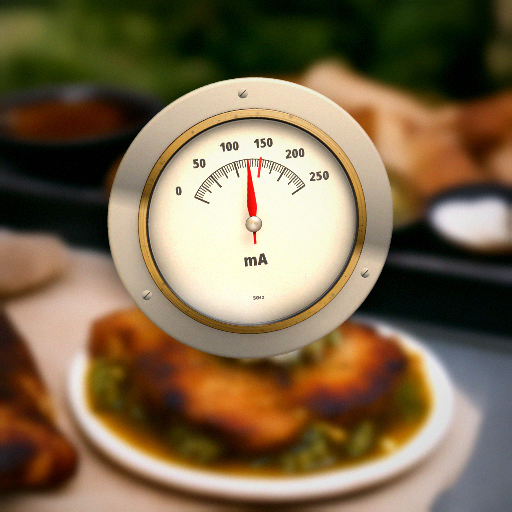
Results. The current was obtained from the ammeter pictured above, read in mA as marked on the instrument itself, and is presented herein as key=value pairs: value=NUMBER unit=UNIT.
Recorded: value=125 unit=mA
